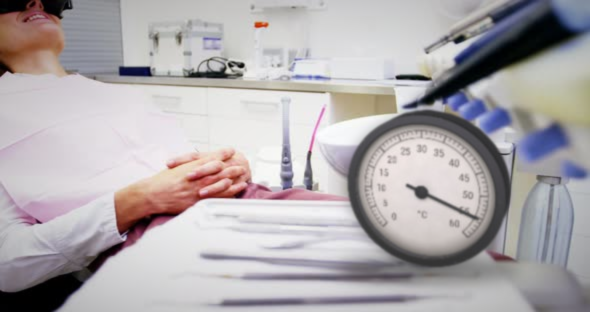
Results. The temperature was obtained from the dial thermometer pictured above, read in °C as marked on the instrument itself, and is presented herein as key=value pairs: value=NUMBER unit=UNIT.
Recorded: value=55 unit=°C
